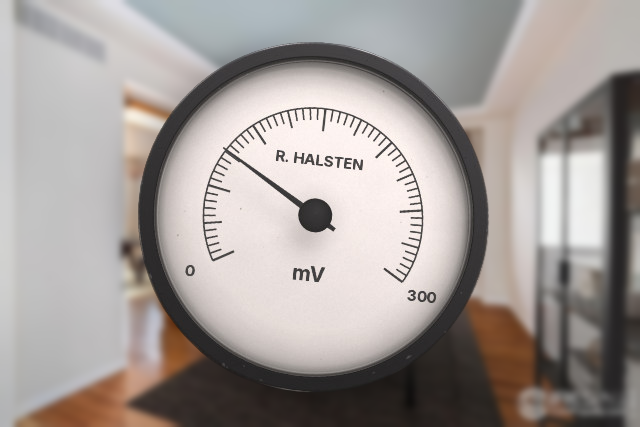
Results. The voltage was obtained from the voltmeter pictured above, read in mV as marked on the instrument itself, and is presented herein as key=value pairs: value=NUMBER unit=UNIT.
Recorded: value=75 unit=mV
